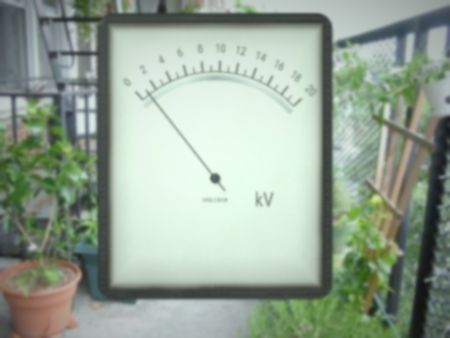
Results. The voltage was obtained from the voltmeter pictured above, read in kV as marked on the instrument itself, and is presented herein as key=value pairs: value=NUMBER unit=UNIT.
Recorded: value=1 unit=kV
